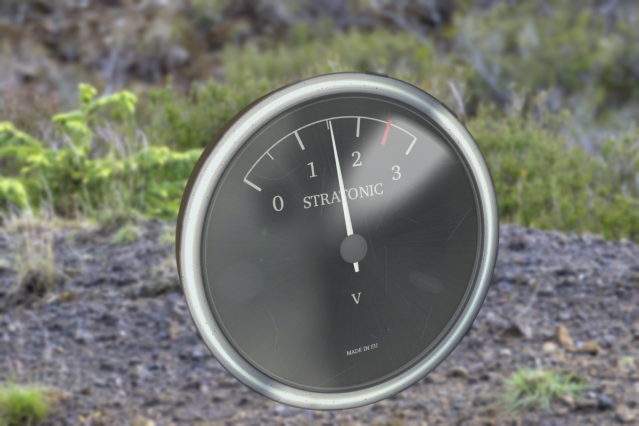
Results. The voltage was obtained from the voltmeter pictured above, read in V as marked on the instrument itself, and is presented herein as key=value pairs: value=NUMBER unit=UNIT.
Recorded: value=1.5 unit=V
